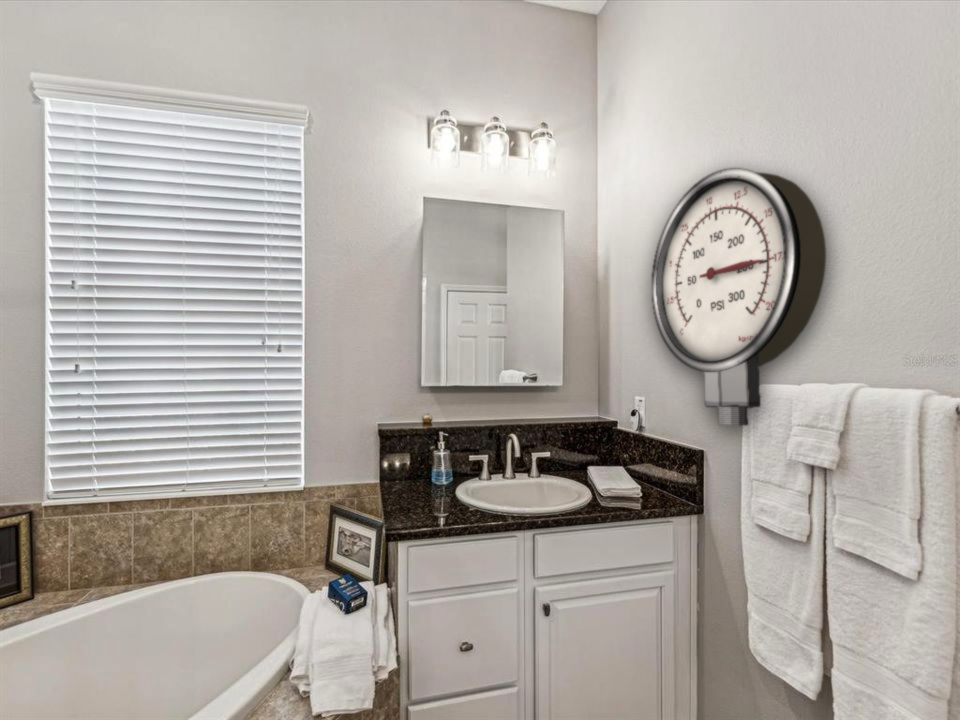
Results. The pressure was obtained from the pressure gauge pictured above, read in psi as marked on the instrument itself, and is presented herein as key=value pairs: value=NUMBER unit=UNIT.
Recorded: value=250 unit=psi
